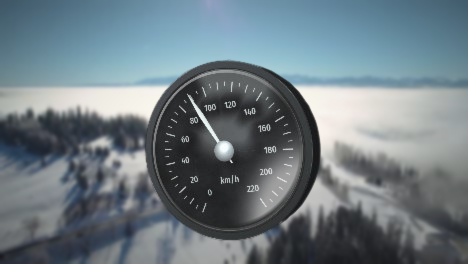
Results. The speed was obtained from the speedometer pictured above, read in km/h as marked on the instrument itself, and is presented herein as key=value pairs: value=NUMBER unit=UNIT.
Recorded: value=90 unit=km/h
